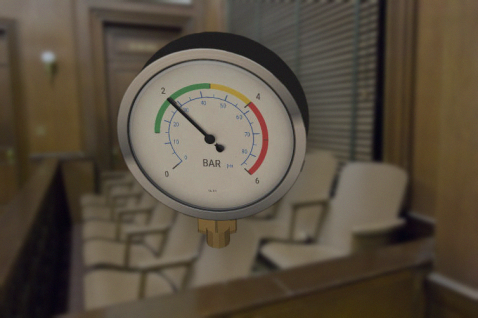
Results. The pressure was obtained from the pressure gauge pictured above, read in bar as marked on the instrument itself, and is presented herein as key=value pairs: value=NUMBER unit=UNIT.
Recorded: value=2 unit=bar
